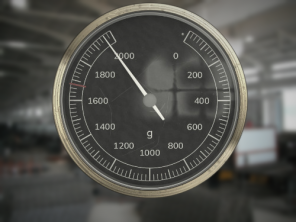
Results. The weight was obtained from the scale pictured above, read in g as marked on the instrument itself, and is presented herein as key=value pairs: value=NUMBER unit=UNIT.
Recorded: value=1960 unit=g
